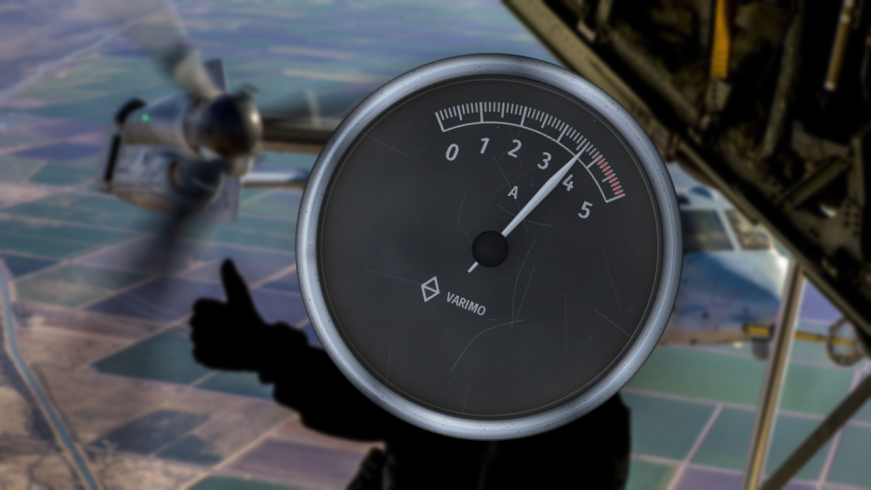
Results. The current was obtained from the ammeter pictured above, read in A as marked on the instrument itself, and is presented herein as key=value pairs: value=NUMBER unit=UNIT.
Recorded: value=3.6 unit=A
